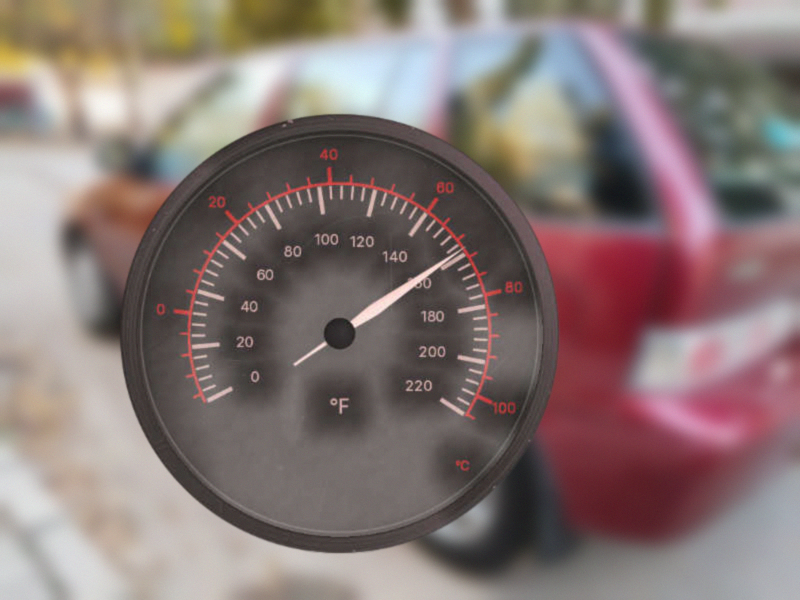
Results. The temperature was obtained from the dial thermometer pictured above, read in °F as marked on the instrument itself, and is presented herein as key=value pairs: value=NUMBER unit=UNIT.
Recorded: value=158 unit=°F
